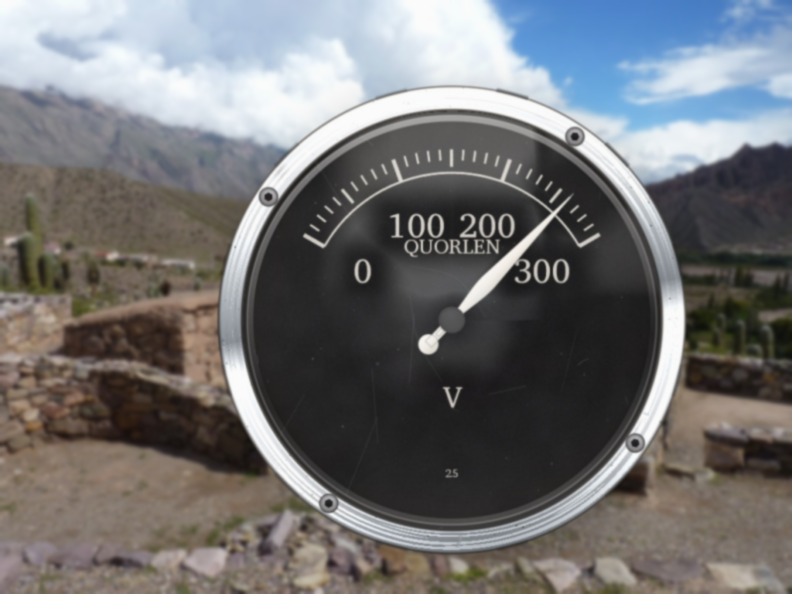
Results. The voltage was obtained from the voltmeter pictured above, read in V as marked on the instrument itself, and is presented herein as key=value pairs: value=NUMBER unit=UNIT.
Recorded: value=260 unit=V
